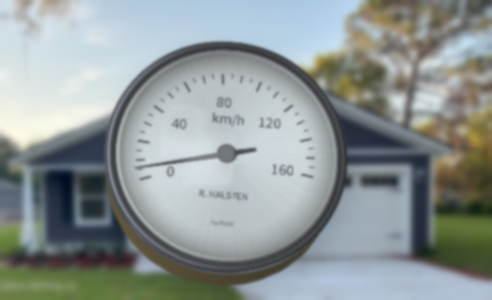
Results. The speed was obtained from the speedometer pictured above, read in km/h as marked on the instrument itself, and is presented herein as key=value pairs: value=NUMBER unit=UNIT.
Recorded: value=5 unit=km/h
